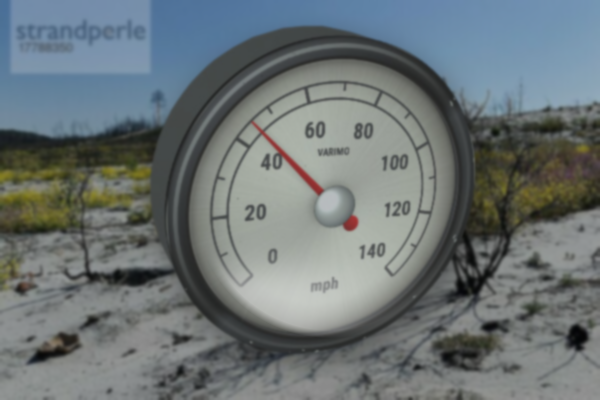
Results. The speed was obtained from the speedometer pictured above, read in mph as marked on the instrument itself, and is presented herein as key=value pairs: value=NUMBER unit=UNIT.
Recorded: value=45 unit=mph
